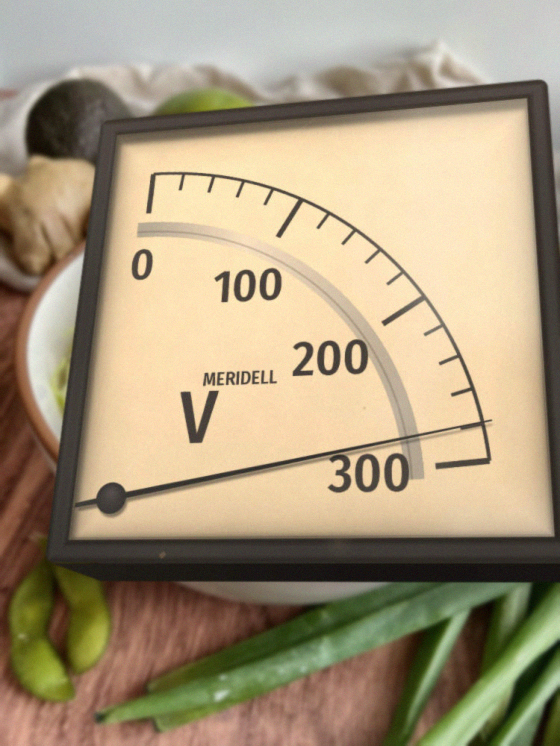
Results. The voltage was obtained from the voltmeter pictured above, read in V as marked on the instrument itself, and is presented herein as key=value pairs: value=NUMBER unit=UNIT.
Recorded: value=280 unit=V
